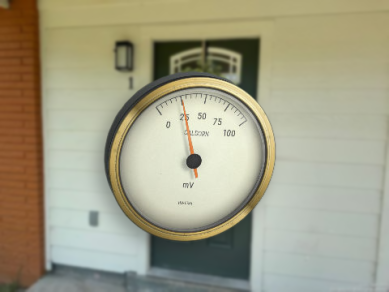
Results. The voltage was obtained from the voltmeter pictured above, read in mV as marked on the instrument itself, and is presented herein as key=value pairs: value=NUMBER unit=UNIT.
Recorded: value=25 unit=mV
